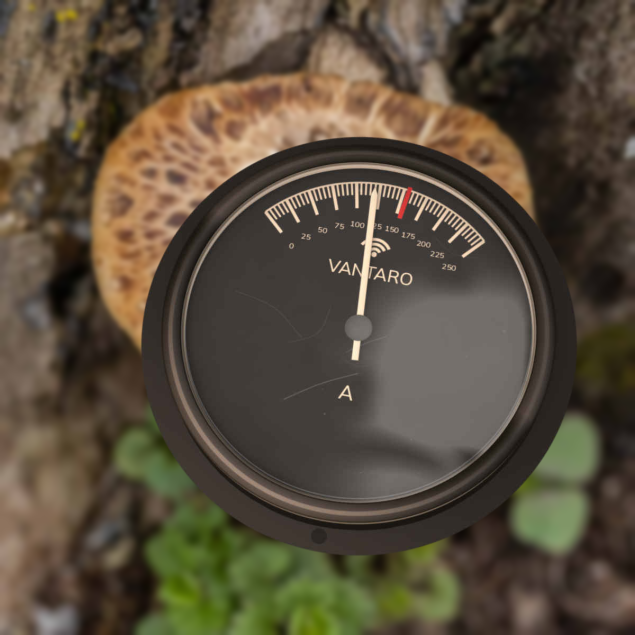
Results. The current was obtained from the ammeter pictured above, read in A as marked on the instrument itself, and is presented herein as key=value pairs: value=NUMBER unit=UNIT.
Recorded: value=120 unit=A
